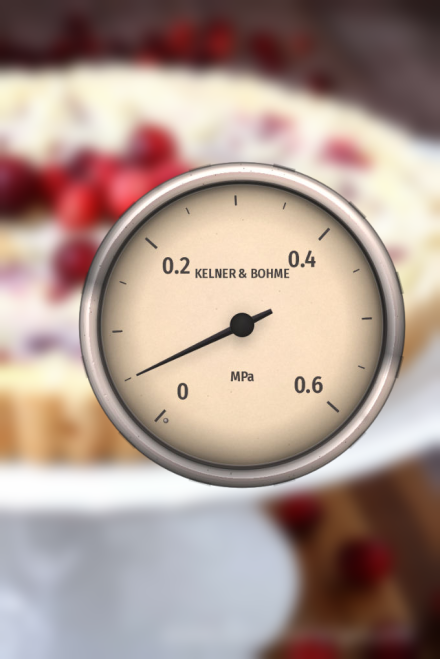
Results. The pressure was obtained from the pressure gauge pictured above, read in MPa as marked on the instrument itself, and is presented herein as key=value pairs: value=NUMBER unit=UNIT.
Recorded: value=0.05 unit=MPa
